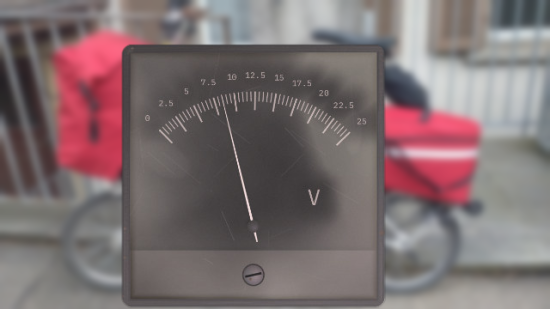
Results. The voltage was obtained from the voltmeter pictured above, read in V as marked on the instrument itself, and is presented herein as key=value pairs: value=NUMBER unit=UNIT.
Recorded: value=8.5 unit=V
